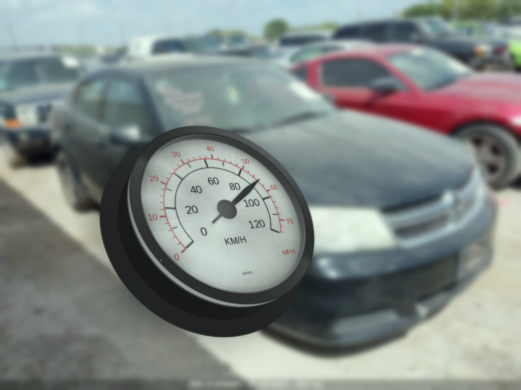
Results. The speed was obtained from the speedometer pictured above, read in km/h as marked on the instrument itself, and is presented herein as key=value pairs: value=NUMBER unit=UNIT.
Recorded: value=90 unit=km/h
